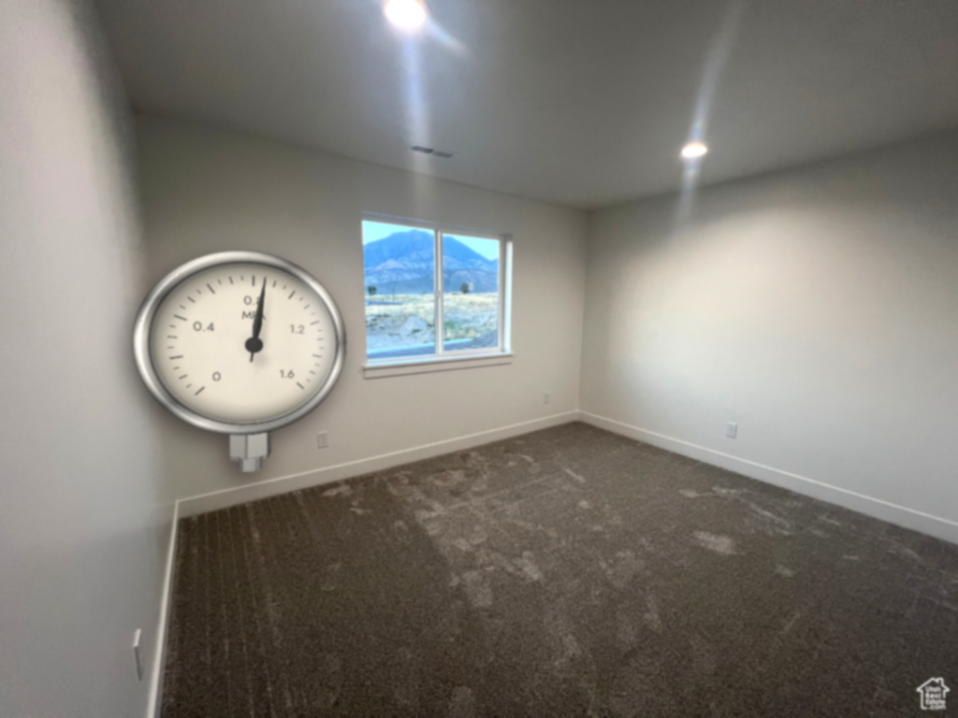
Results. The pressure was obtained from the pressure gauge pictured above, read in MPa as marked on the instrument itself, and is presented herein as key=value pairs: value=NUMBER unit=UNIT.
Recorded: value=0.85 unit=MPa
